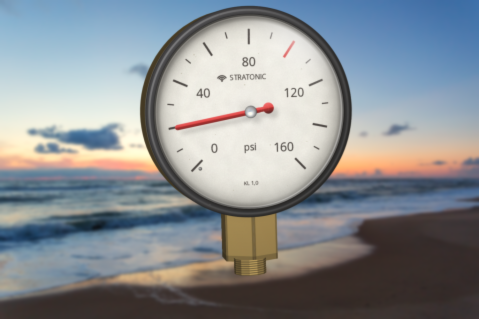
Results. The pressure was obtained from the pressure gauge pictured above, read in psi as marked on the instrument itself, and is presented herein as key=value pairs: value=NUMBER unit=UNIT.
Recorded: value=20 unit=psi
